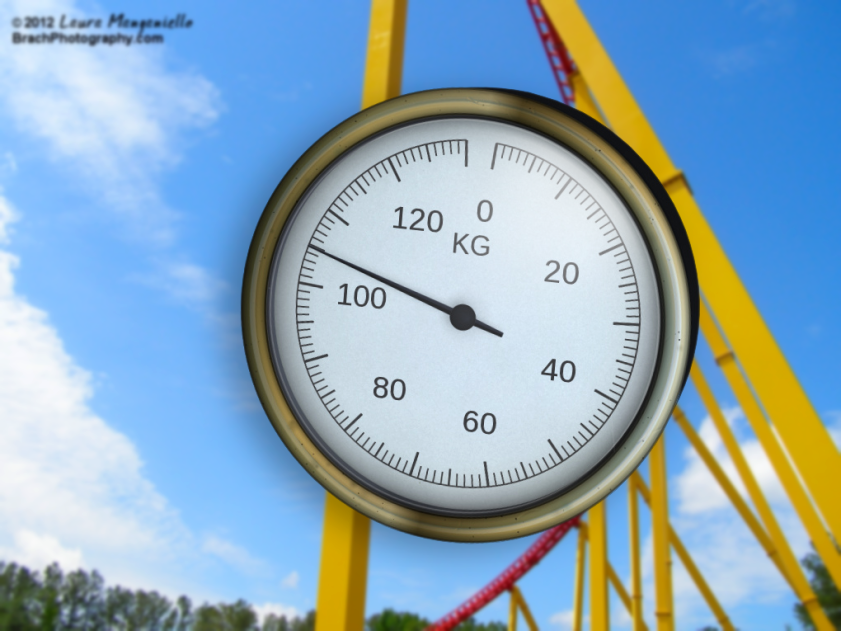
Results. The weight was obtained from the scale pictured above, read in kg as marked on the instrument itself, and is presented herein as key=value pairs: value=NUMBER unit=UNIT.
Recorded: value=105 unit=kg
